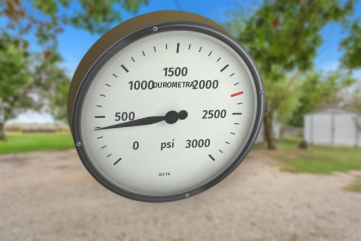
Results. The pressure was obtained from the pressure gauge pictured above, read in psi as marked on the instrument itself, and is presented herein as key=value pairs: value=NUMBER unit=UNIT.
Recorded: value=400 unit=psi
